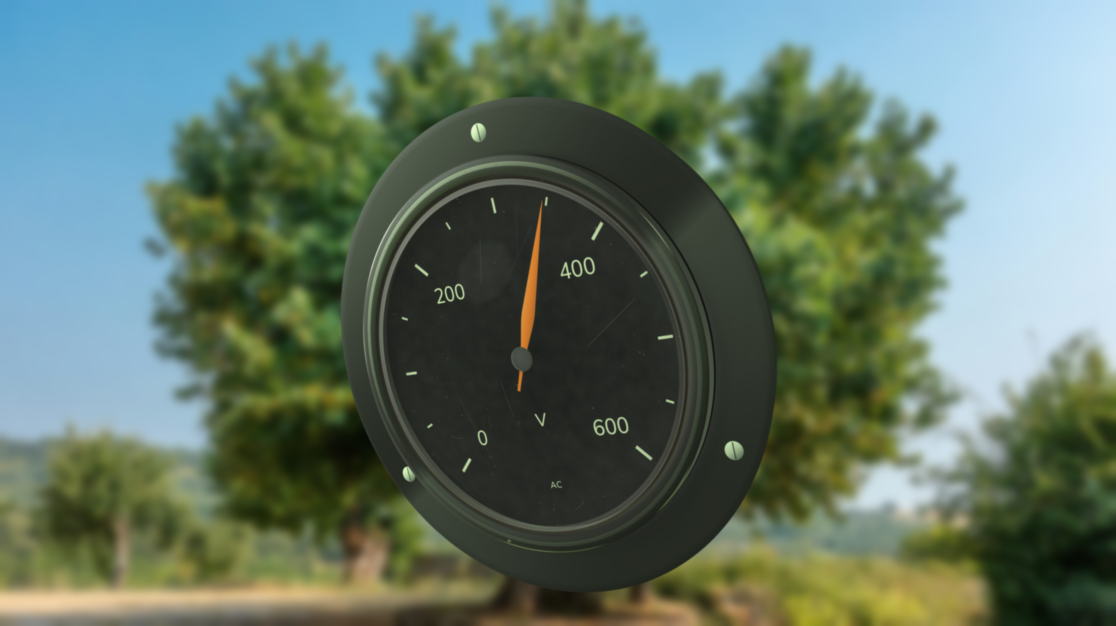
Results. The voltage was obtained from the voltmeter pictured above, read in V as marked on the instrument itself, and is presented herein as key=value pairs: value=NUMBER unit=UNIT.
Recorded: value=350 unit=V
